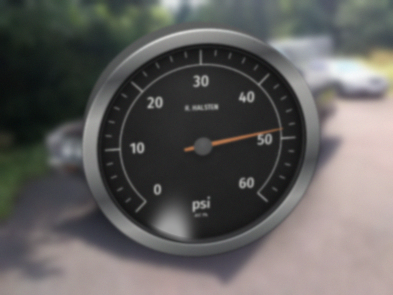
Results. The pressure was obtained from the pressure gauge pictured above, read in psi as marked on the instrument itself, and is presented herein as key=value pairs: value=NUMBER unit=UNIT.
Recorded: value=48 unit=psi
